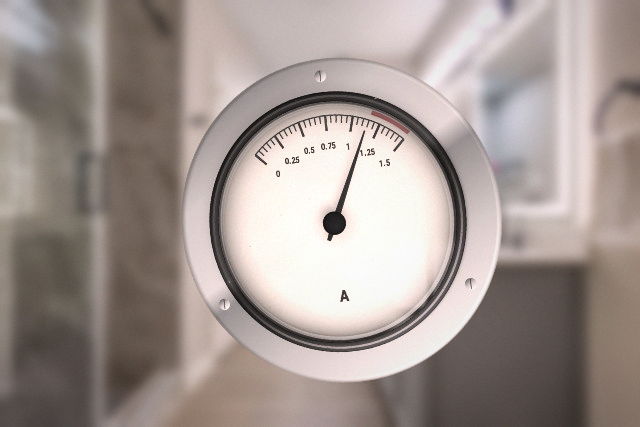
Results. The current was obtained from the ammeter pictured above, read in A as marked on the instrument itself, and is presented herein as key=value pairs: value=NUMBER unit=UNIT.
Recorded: value=1.15 unit=A
